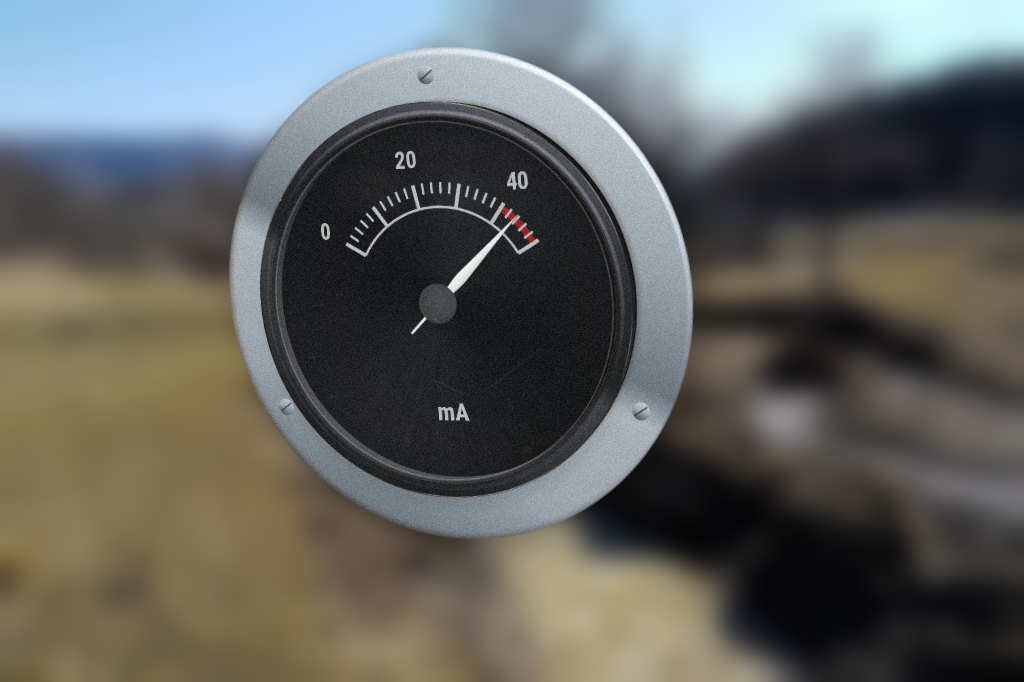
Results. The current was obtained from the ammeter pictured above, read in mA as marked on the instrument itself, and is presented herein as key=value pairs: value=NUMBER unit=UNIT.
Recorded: value=44 unit=mA
